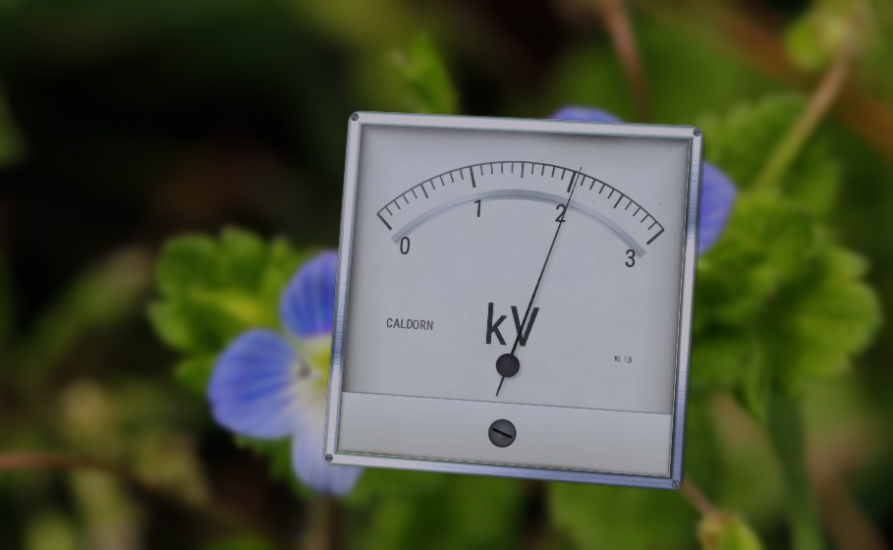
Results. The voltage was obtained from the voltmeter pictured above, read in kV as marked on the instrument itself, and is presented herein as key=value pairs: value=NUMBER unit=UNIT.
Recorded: value=2.05 unit=kV
